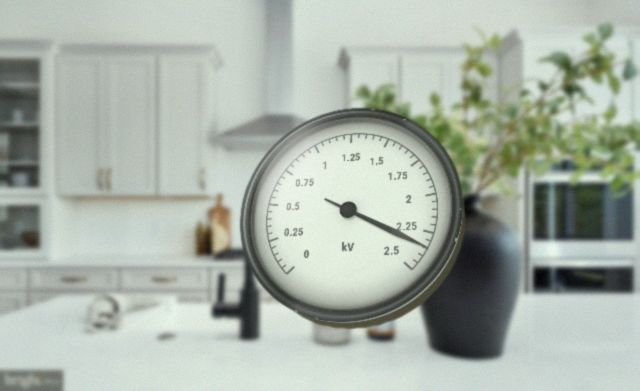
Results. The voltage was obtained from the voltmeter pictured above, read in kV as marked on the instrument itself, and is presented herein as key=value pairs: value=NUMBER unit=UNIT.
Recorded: value=2.35 unit=kV
